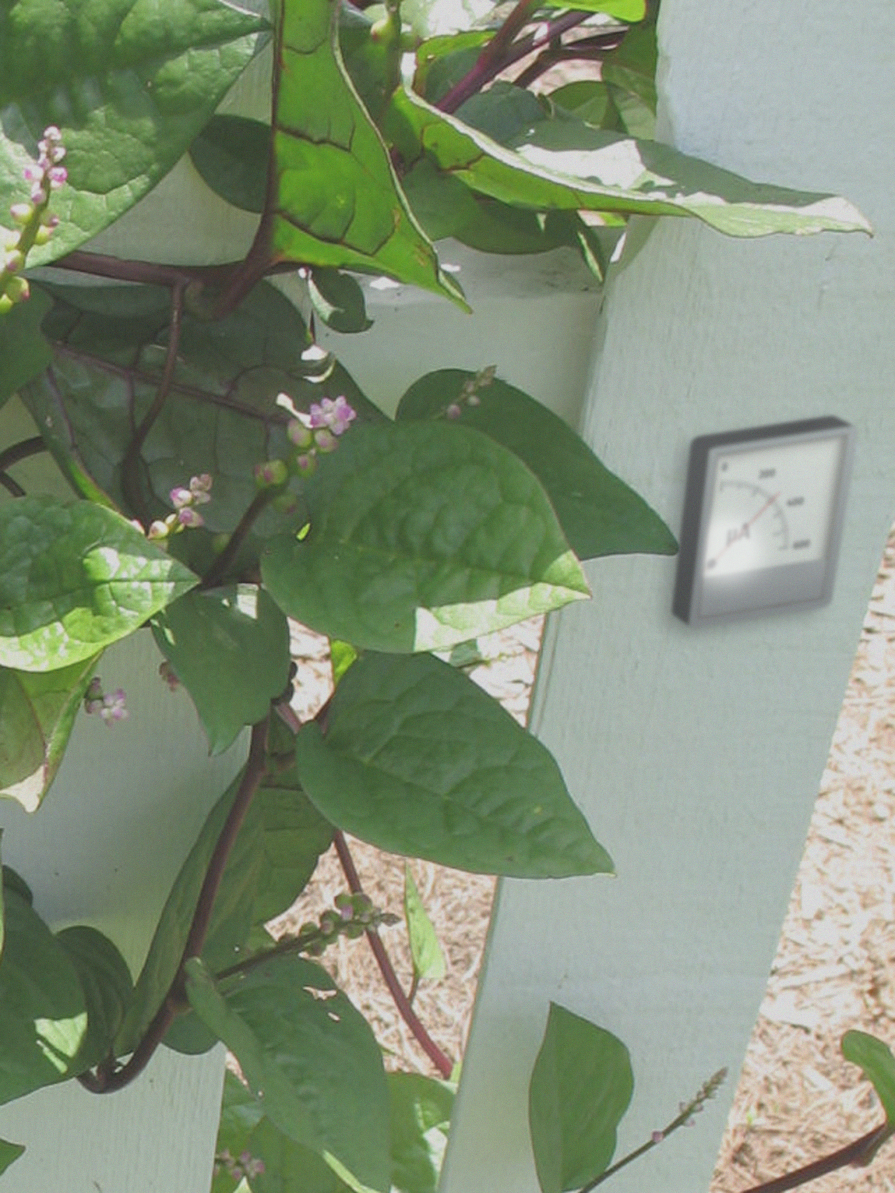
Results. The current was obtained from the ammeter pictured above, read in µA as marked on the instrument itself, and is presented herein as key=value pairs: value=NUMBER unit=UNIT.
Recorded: value=300 unit=µA
